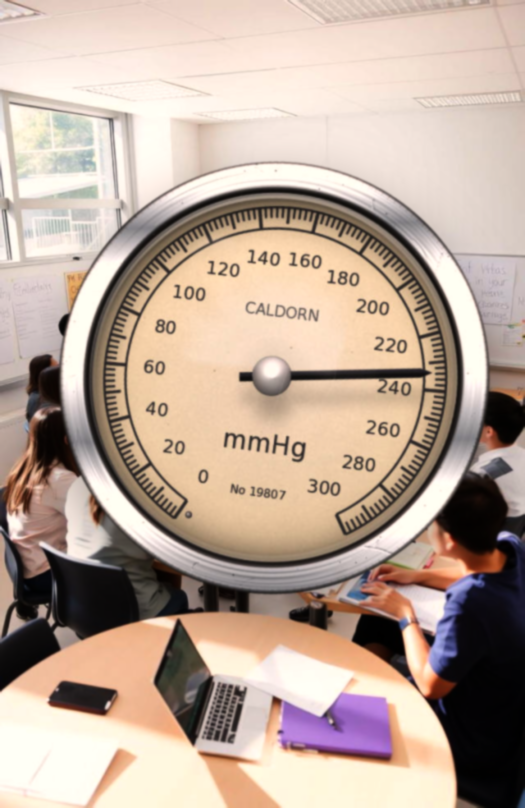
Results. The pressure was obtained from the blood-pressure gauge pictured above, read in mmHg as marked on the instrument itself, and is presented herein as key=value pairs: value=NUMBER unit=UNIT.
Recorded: value=234 unit=mmHg
